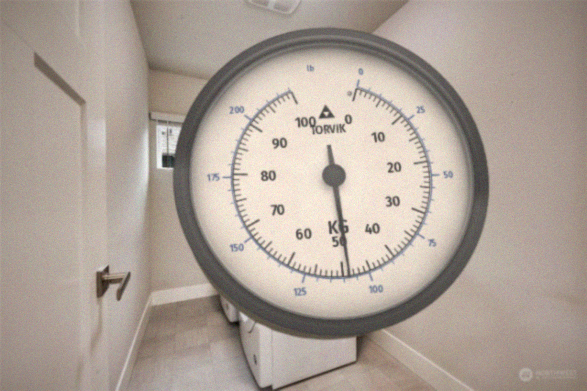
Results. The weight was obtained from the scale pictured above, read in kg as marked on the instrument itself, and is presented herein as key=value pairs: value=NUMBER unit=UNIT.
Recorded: value=49 unit=kg
